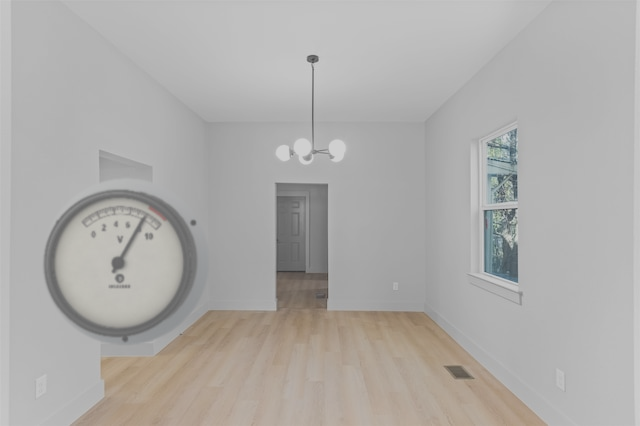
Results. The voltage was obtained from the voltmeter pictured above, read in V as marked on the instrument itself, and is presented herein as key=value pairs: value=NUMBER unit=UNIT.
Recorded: value=8 unit=V
